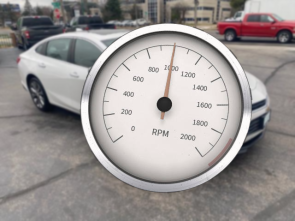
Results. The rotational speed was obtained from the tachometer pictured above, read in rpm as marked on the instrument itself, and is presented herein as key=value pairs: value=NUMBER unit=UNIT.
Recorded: value=1000 unit=rpm
